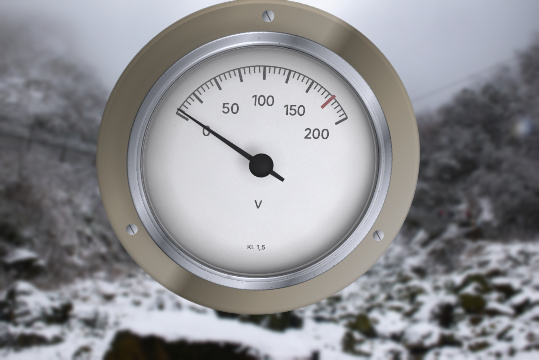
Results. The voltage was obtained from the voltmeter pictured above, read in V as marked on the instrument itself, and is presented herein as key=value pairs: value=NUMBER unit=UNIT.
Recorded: value=5 unit=V
